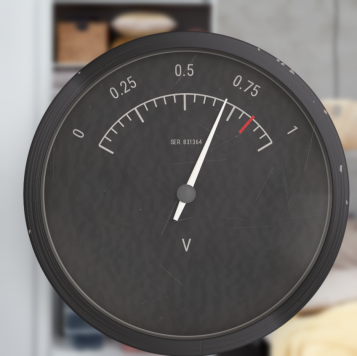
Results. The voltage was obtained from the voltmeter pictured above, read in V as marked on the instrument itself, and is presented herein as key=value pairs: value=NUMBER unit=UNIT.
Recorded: value=0.7 unit=V
